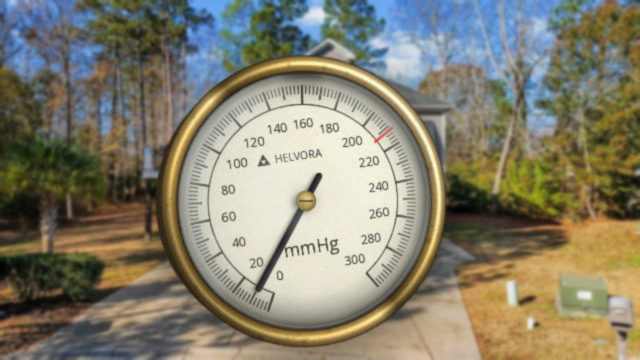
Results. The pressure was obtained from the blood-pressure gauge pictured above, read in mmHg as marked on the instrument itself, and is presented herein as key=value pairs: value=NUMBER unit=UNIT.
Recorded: value=10 unit=mmHg
